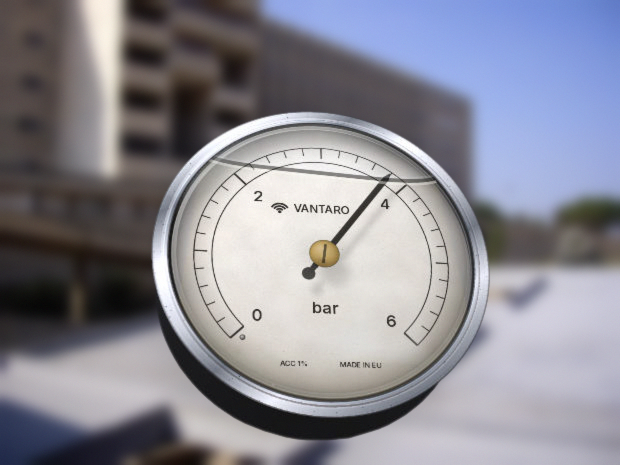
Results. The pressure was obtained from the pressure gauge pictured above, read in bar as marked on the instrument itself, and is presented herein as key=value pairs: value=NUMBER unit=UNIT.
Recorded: value=3.8 unit=bar
